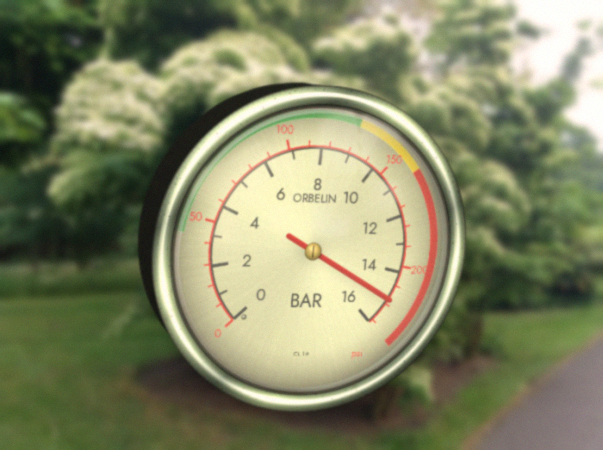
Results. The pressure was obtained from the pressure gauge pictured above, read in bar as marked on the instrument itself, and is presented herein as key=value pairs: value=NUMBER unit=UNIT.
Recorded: value=15 unit=bar
